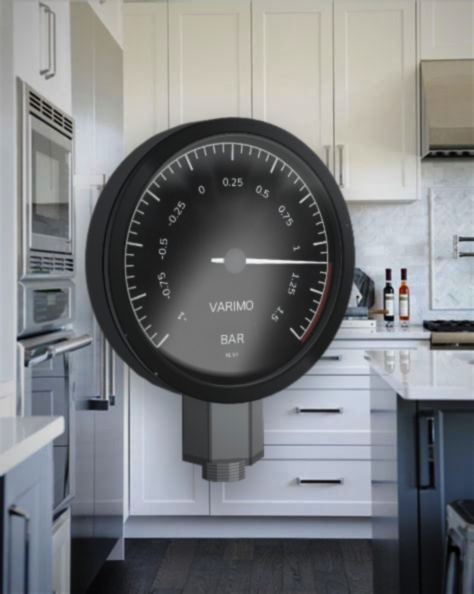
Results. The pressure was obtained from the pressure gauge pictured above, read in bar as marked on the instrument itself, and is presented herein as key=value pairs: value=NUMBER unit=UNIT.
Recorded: value=1.1 unit=bar
